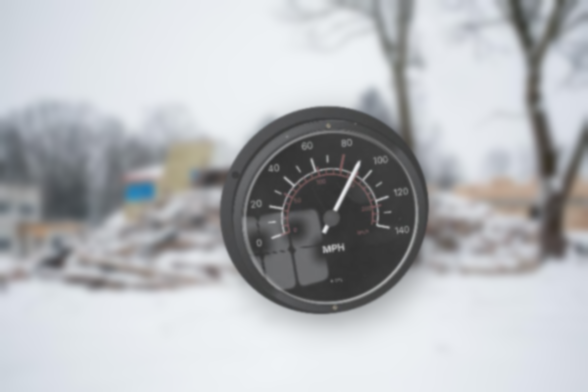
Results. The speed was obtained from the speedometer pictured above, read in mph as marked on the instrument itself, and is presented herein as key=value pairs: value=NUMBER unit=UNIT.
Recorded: value=90 unit=mph
